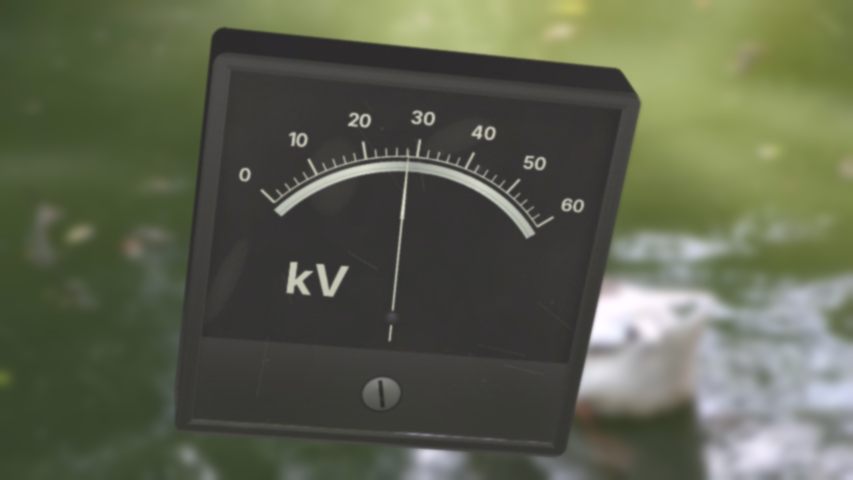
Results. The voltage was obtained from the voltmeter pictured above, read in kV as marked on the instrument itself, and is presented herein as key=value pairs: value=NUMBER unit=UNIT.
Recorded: value=28 unit=kV
